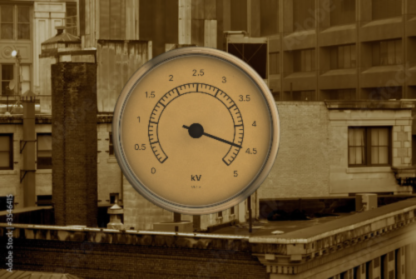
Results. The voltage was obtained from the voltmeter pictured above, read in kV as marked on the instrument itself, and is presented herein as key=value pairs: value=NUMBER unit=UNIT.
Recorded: value=4.5 unit=kV
